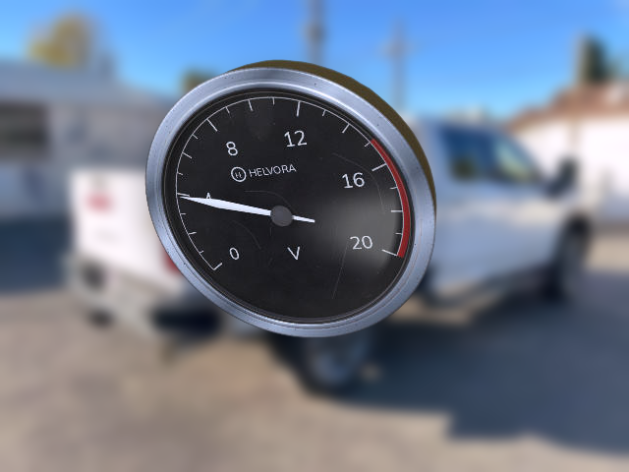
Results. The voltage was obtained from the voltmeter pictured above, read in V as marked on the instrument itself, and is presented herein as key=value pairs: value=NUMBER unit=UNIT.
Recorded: value=4 unit=V
